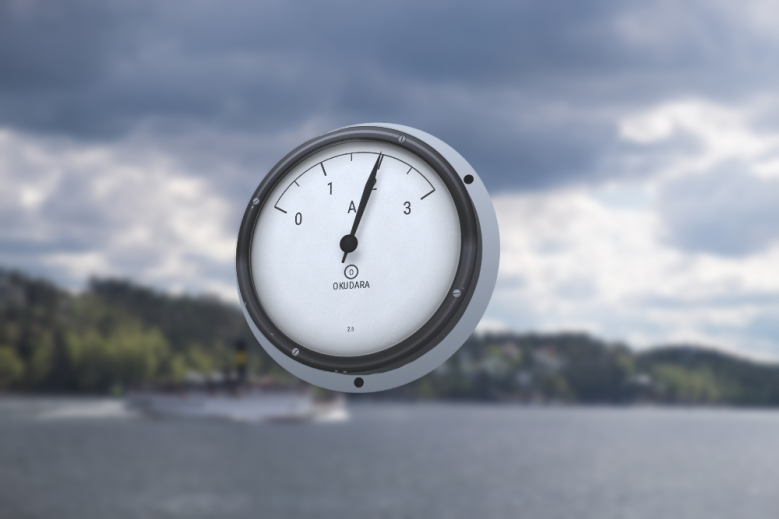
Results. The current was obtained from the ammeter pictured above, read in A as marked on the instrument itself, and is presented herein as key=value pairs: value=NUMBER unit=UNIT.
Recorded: value=2 unit=A
